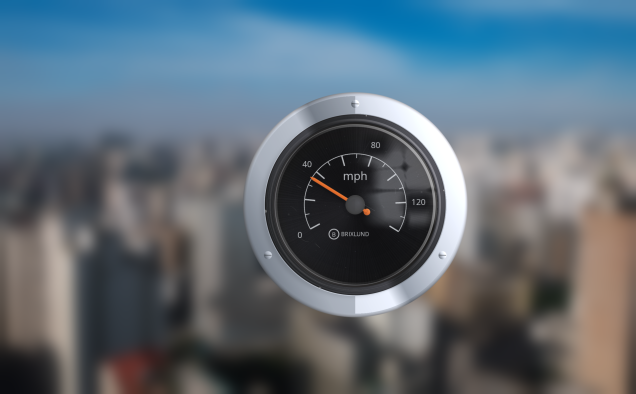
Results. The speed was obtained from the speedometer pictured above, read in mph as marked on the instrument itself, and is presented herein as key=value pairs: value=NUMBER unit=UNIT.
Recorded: value=35 unit=mph
